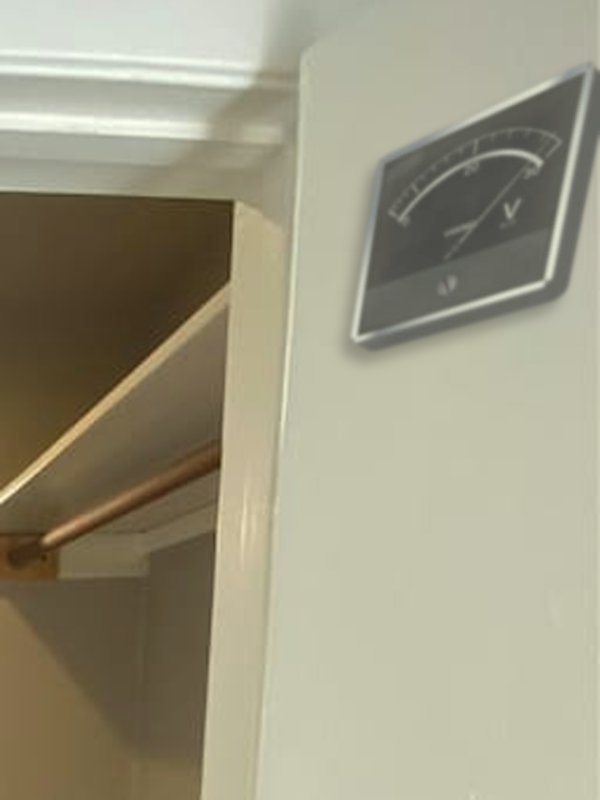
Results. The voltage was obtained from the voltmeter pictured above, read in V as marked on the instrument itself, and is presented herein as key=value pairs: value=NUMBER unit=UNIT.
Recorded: value=29 unit=V
